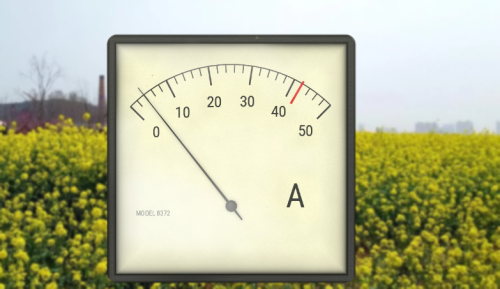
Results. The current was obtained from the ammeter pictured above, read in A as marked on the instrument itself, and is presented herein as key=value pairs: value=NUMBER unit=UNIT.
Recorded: value=4 unit=A
